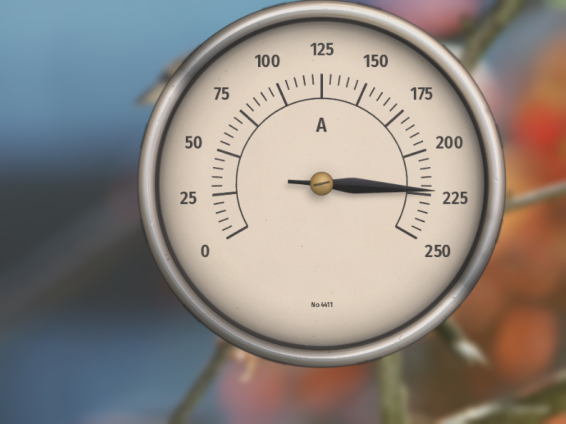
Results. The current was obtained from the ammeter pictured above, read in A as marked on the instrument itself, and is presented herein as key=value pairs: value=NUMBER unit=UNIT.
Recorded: value=222.5 unit=A
